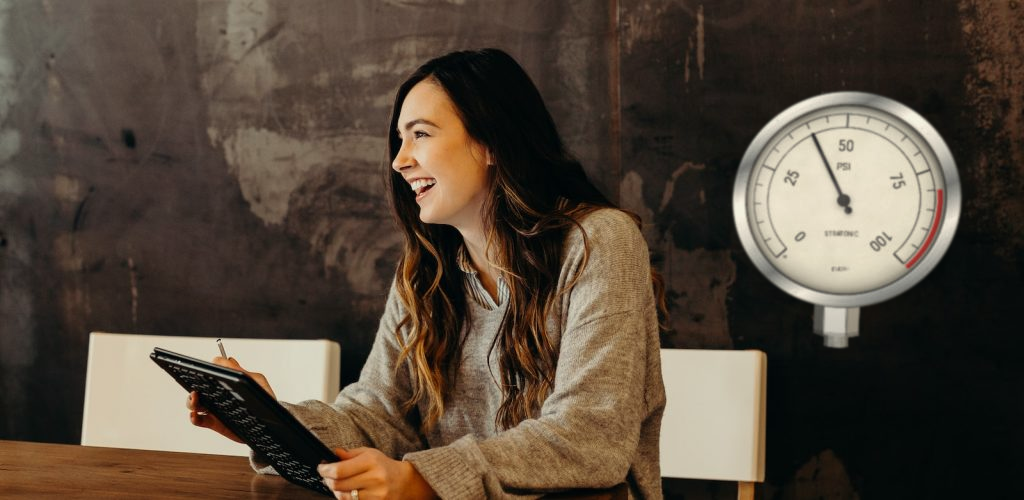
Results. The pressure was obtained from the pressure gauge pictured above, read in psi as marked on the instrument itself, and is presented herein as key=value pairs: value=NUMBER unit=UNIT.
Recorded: value=40 unit=psi
